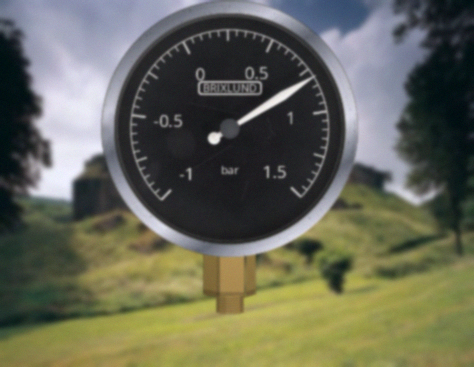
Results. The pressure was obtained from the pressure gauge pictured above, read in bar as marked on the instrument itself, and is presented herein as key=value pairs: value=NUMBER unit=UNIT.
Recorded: value=0.8 unit=bar
